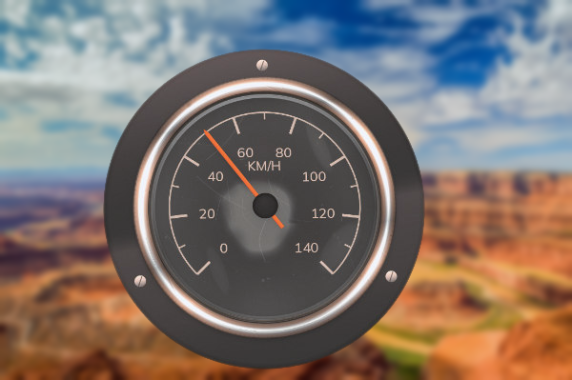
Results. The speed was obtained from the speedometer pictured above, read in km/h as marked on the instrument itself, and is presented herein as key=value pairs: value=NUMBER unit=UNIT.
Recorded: value=50 unit=km/h
